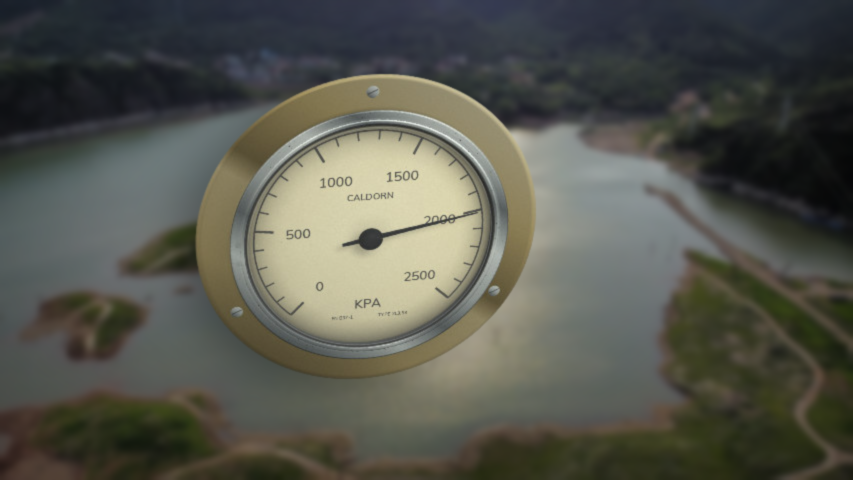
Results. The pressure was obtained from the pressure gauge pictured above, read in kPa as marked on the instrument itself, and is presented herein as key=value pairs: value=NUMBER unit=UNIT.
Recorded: value=2000 unit=kPa
